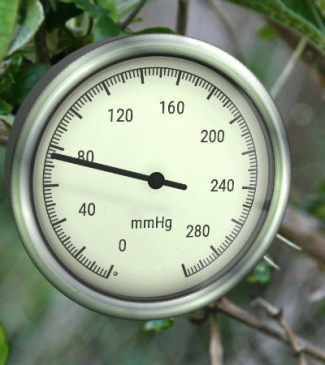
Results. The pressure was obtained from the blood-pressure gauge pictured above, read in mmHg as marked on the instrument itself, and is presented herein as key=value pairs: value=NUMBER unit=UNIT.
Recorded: value=76 unit=mmHg
